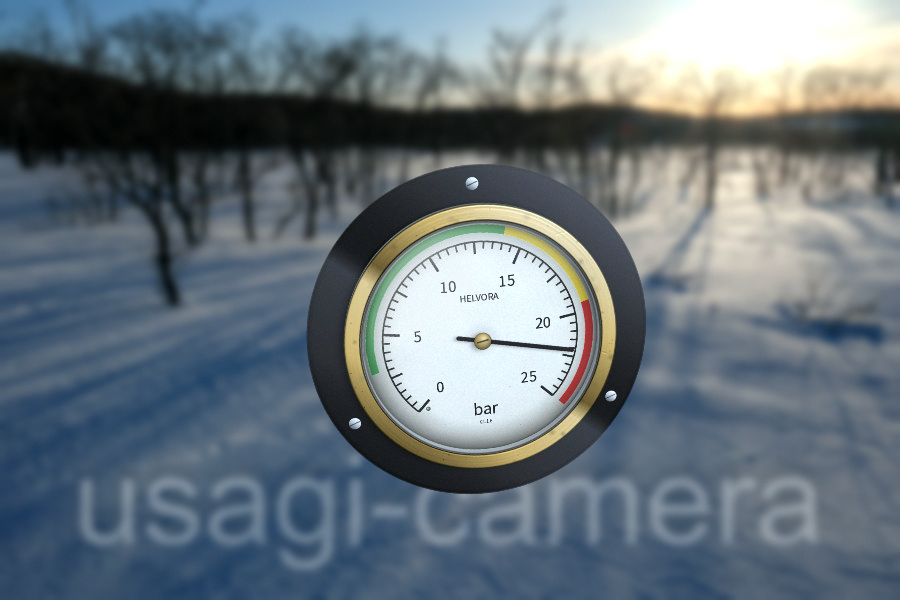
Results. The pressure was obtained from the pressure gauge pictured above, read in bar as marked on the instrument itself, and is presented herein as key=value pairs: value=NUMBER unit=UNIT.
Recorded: value=22 unit=bar
